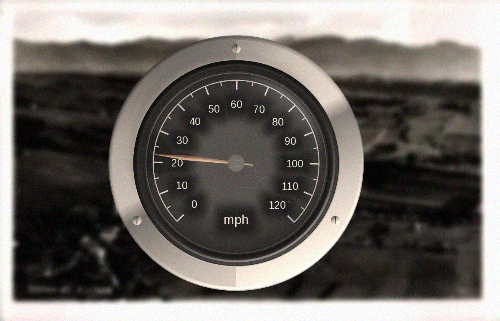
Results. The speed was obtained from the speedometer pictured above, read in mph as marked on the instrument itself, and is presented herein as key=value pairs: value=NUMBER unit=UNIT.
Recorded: value=22.5 unit=mph
